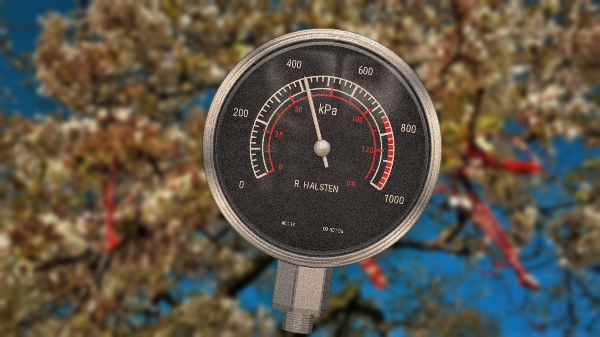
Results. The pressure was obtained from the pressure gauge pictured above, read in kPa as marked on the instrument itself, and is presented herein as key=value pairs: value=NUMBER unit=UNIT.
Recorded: value=420 unit=kPa
